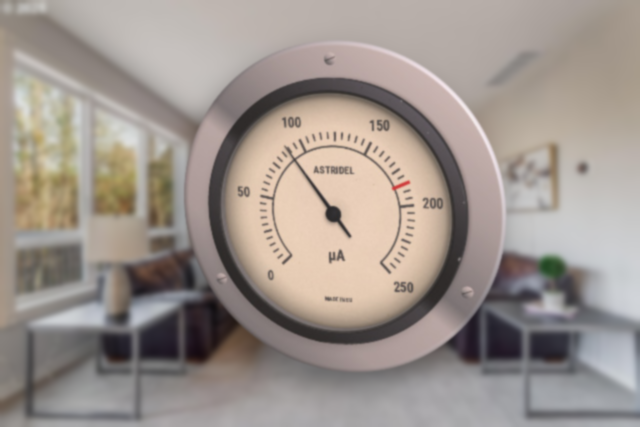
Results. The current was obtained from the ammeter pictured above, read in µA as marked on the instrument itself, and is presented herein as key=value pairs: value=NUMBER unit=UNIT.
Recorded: value=90 unit=µA
